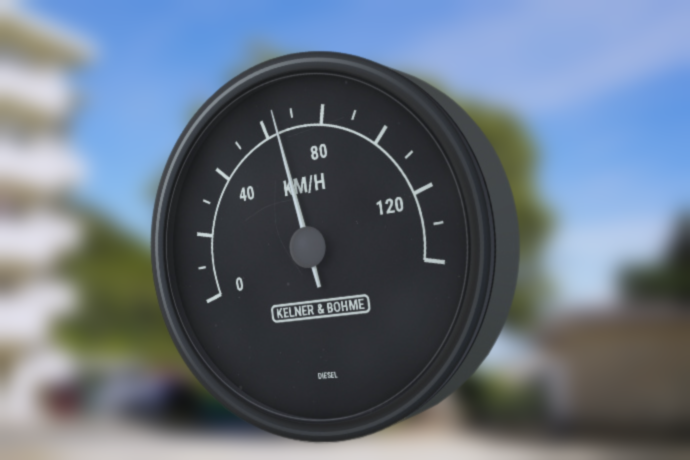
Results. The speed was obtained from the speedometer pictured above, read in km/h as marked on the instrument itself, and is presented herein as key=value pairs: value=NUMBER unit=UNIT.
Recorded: value=65 unit=km/h
